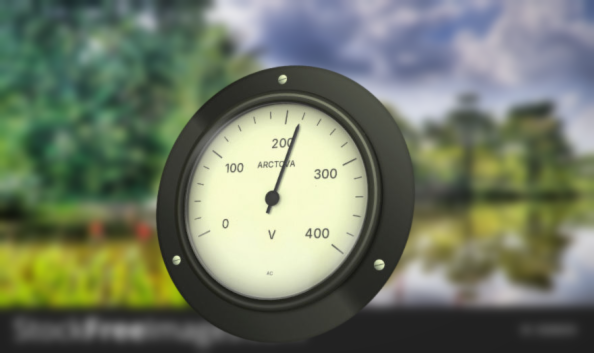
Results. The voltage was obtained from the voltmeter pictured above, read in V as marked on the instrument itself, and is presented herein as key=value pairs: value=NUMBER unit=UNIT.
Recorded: value=220 unit=V
